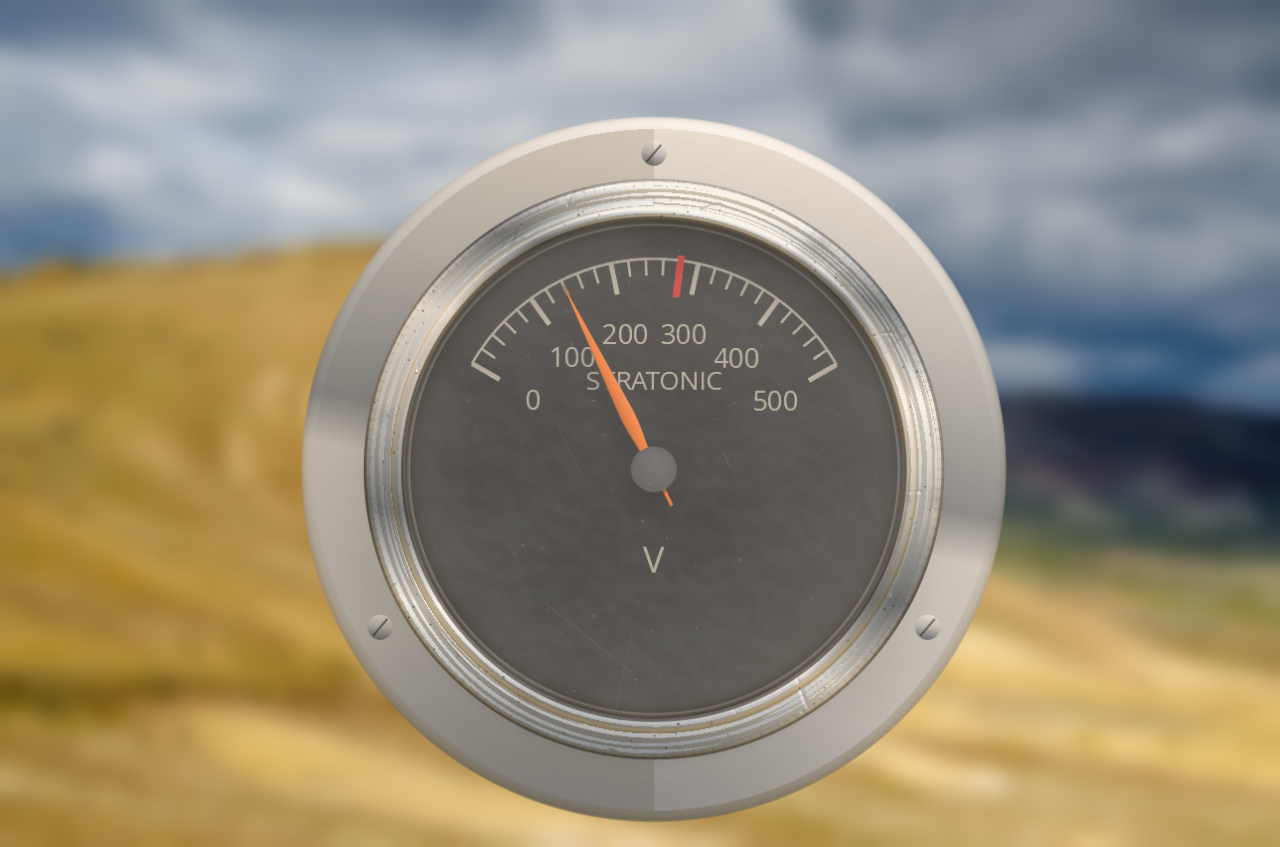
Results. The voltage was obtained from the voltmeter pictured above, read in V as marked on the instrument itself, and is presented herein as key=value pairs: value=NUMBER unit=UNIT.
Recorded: value=140 unit=V
